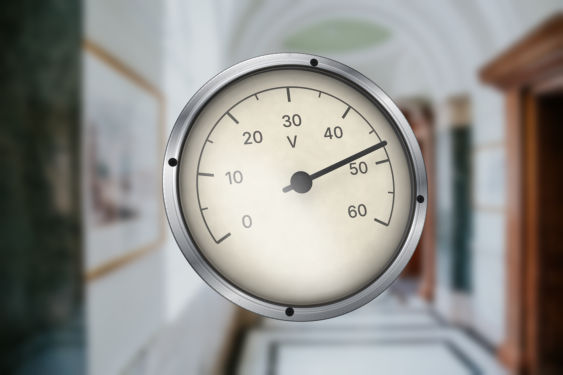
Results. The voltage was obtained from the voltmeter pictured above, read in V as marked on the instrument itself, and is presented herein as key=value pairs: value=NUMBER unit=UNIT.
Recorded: value=47.5 unit=V
